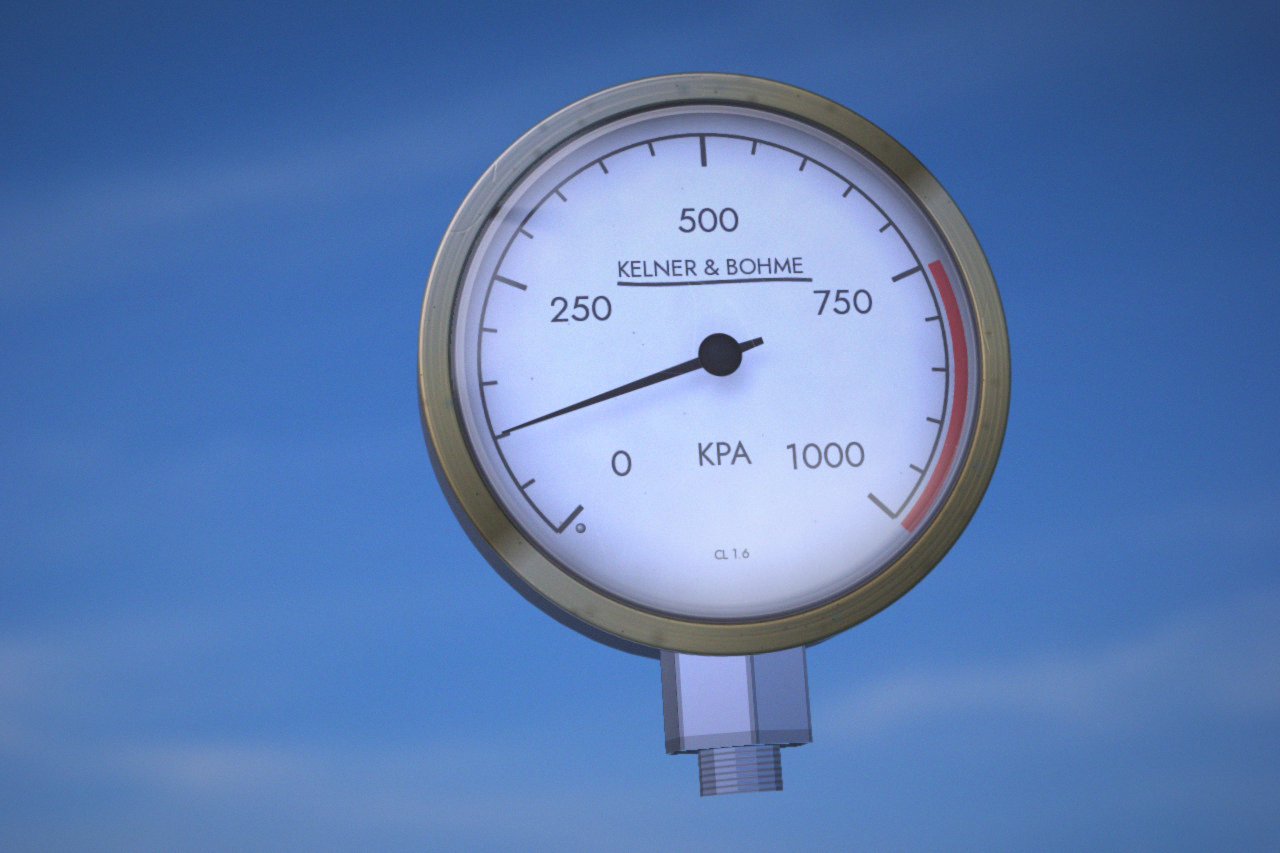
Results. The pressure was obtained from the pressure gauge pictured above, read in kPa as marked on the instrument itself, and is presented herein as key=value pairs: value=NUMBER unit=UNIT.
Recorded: value=100 unit=kPa
